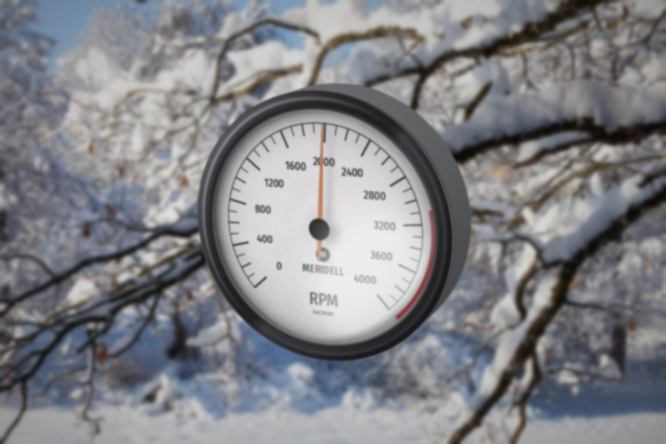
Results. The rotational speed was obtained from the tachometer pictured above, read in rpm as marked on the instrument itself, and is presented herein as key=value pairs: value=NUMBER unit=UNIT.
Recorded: value=2000 unit=rpm
